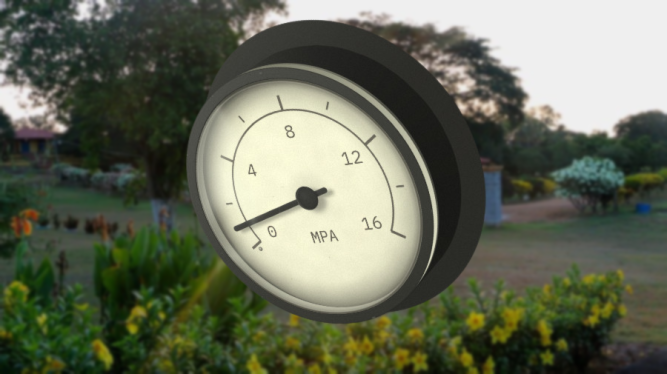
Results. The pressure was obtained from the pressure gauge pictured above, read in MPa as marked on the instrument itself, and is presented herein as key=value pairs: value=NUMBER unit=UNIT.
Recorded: value=1 unit=MPa
